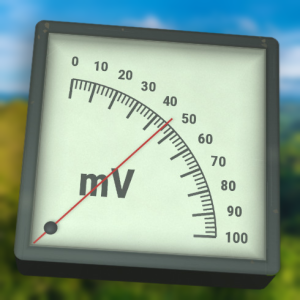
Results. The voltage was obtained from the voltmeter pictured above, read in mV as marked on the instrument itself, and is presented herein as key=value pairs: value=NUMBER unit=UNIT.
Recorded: value=46 unit=mV
